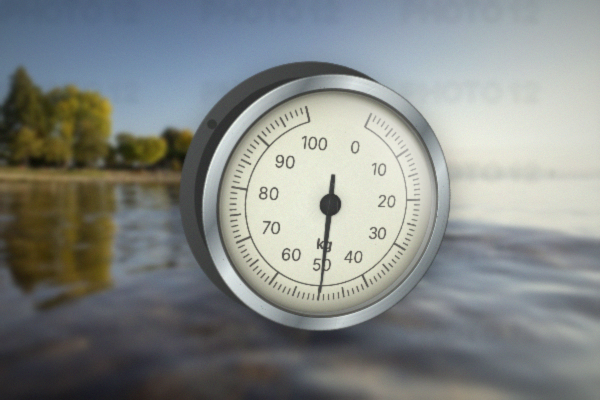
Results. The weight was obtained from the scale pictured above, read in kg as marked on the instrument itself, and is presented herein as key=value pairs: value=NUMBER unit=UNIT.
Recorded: value=50 unit=kg
